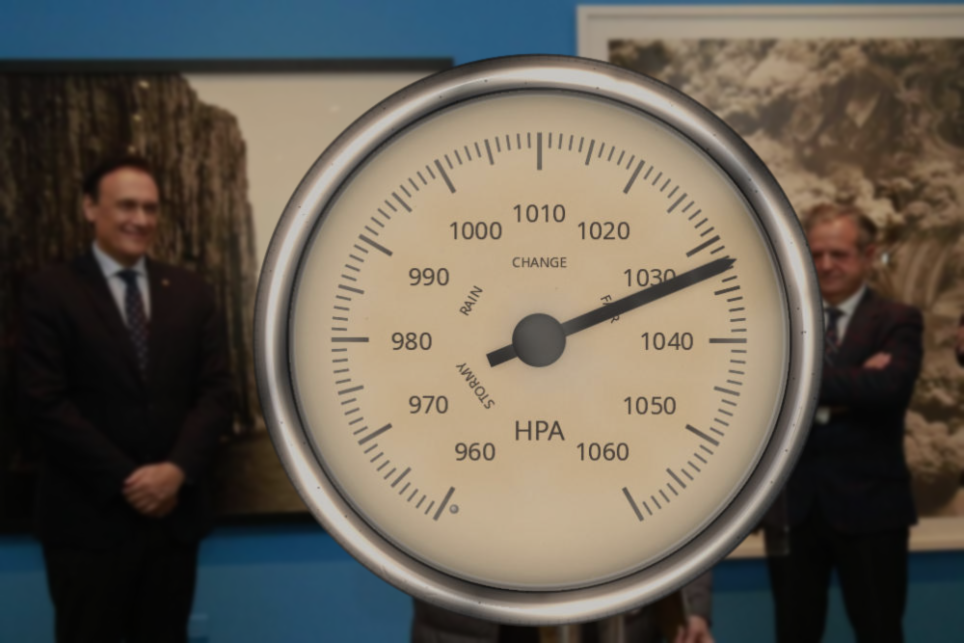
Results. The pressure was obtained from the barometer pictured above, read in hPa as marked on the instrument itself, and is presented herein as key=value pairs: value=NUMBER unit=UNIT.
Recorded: value=1032.5 unit=hPa
